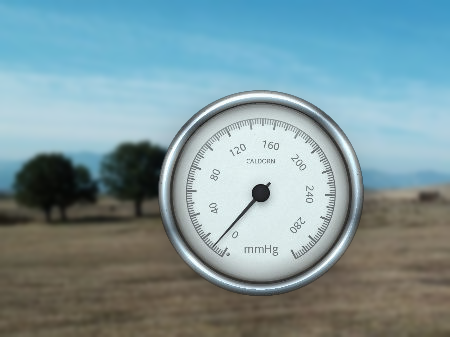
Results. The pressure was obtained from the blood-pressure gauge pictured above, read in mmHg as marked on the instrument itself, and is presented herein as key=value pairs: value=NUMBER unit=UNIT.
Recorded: value=10 unit=mmHg
